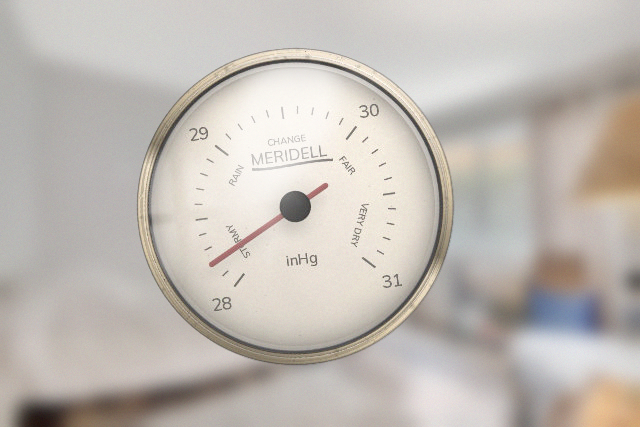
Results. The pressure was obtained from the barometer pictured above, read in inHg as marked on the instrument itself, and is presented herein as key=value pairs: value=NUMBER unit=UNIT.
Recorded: value=28.2 unit=inHg
